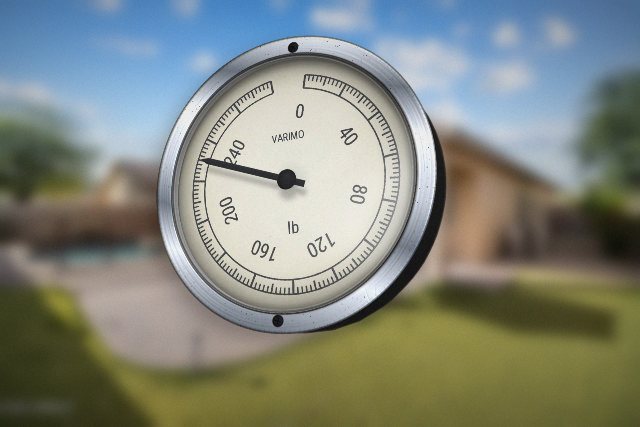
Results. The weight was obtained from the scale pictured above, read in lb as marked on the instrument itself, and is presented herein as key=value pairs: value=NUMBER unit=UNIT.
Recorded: value=230 unit=lb
